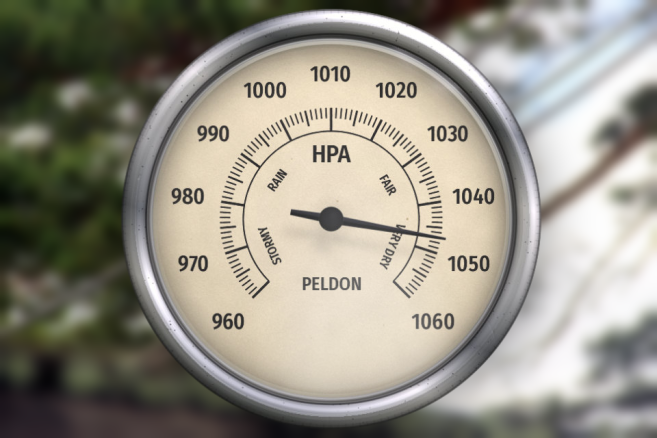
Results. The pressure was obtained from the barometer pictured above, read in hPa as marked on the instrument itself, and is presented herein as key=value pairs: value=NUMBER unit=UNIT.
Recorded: value=1047 unit=hPa
